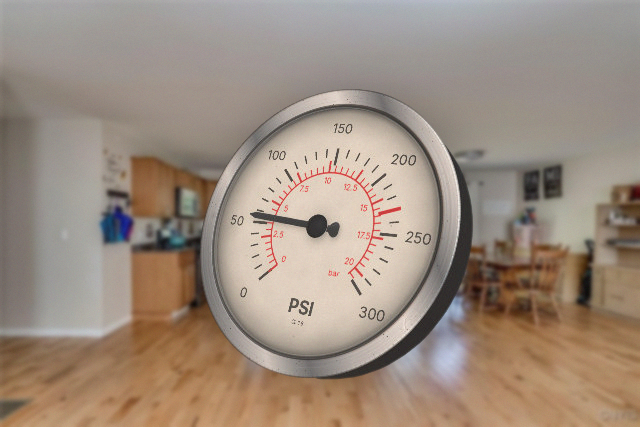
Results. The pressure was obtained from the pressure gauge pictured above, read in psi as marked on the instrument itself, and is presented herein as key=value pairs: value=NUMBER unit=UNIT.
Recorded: value=55 unit=psi
